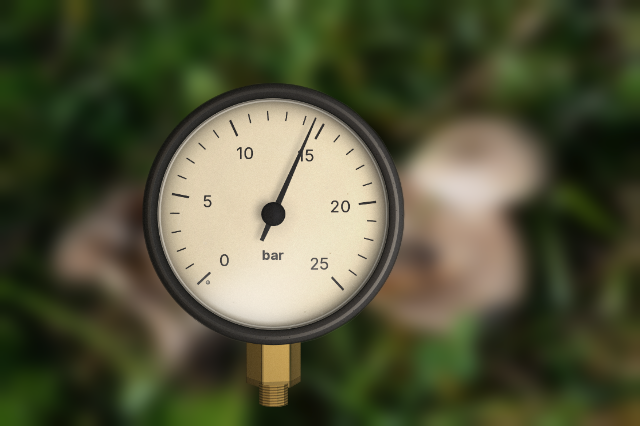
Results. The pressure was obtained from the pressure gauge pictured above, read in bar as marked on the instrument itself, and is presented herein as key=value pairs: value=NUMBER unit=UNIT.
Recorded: value=14.5 unit=bar
